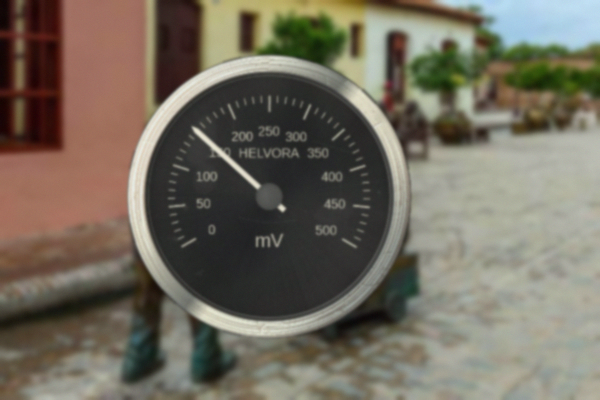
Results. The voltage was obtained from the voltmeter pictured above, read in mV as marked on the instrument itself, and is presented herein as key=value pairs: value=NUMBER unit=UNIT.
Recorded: value=150 unit=mV
